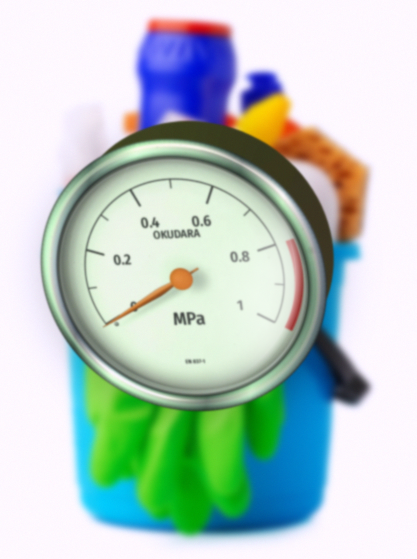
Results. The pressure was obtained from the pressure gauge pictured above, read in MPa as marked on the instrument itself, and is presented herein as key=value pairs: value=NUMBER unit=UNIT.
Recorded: value=0 unit=MPa
